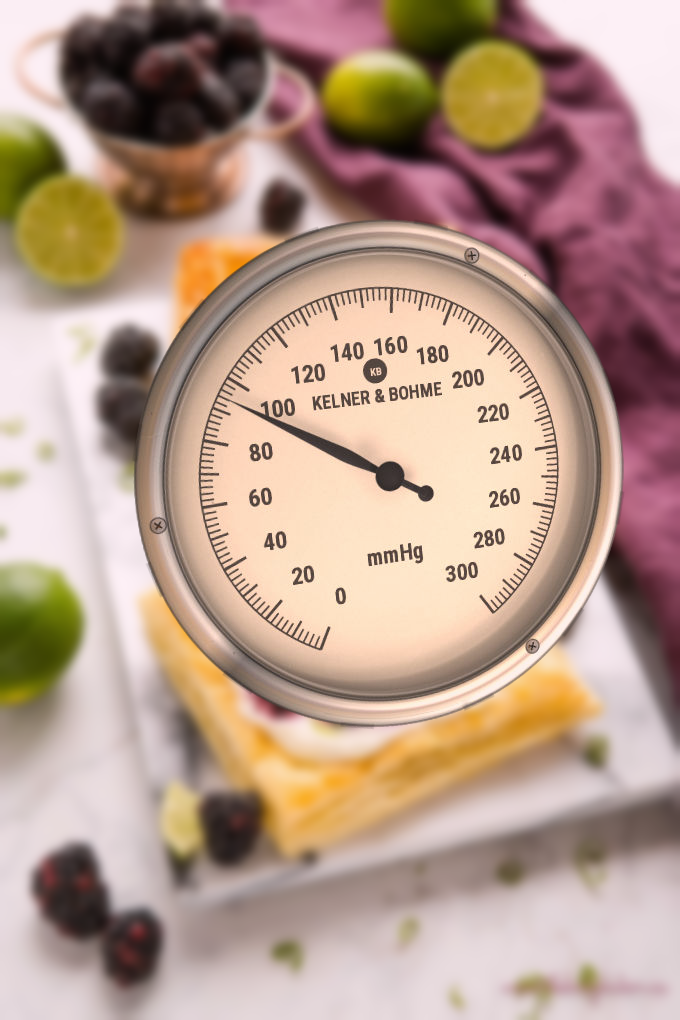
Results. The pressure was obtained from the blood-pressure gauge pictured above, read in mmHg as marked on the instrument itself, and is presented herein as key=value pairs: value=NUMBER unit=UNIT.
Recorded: value=94 unit=mmHg
